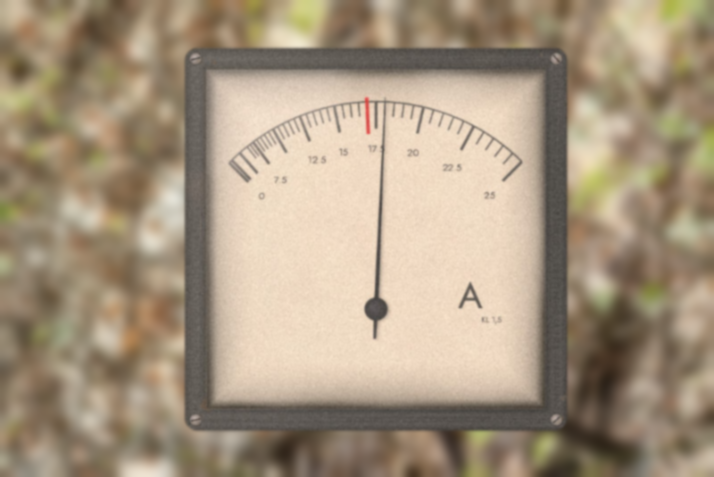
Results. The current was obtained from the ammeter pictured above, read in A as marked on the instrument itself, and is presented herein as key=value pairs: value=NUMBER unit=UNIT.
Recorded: value=18 unit=A
